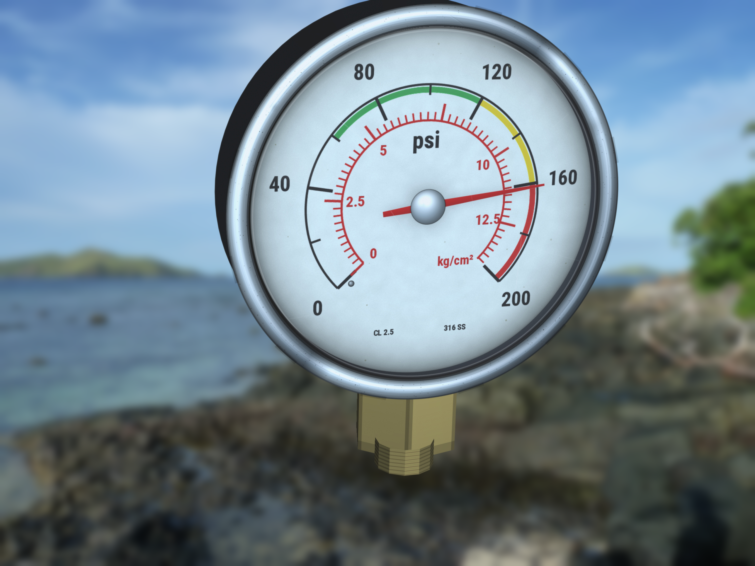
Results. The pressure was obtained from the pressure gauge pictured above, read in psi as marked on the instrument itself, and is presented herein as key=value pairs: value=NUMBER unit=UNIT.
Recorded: value=160 unit=psi
